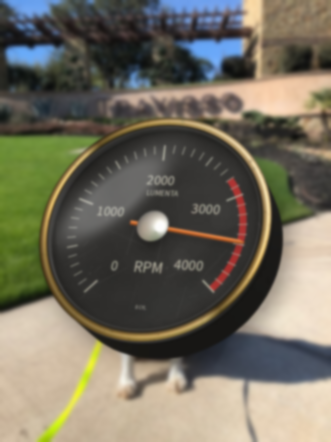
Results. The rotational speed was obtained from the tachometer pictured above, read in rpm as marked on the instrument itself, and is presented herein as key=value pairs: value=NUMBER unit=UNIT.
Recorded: value=3500 unit=rpm
